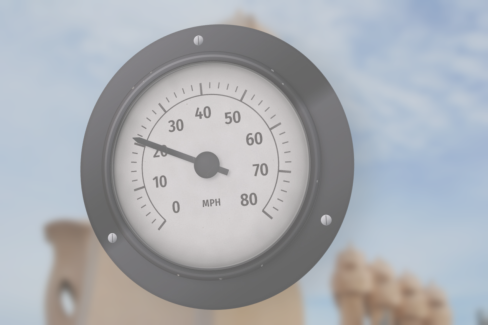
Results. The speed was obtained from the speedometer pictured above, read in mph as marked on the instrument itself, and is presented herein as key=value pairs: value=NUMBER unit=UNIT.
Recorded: value=21 unit=mph
